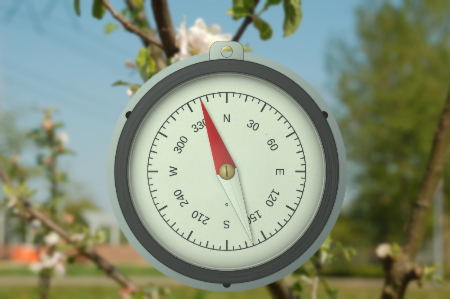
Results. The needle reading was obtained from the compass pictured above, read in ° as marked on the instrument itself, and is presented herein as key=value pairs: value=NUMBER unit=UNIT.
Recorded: value=340 unit=°
